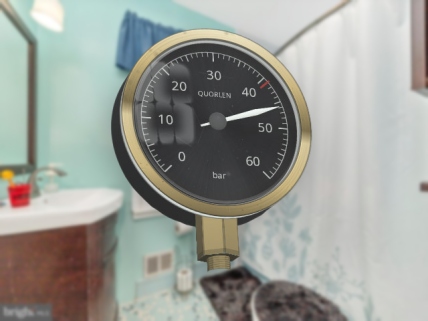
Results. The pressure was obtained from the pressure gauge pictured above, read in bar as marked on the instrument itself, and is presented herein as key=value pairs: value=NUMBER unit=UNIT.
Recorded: value=46 unit=bar
